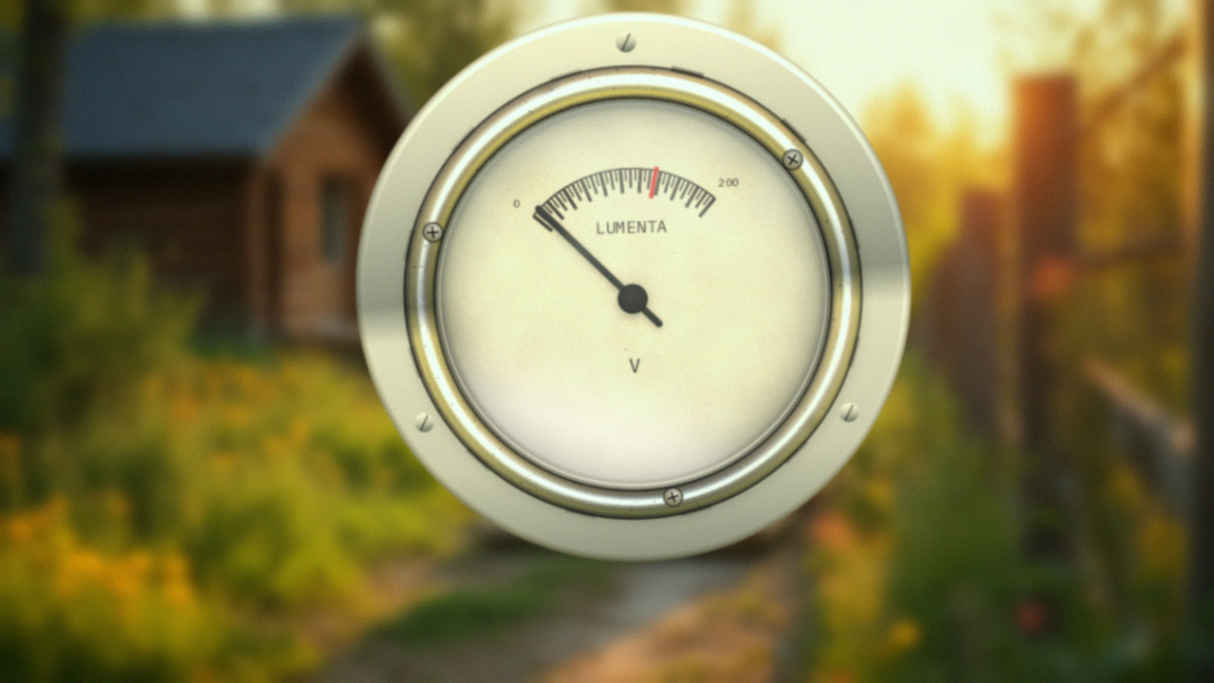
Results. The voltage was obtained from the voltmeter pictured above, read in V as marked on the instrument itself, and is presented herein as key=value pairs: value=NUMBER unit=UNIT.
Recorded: value=10 unit=V
